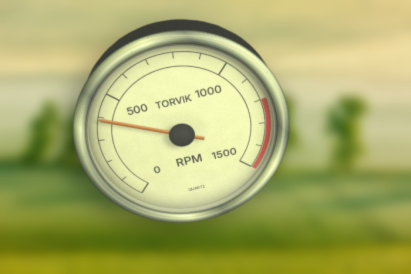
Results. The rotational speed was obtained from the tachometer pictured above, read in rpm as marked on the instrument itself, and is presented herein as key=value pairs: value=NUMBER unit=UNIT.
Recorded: value=400 unit=rpm
